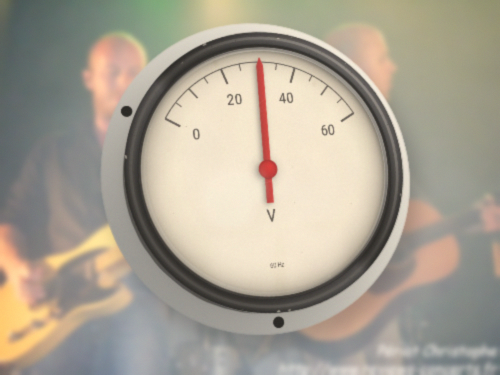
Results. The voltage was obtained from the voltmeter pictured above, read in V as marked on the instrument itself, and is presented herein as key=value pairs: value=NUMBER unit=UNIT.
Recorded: value=30 unit=V
